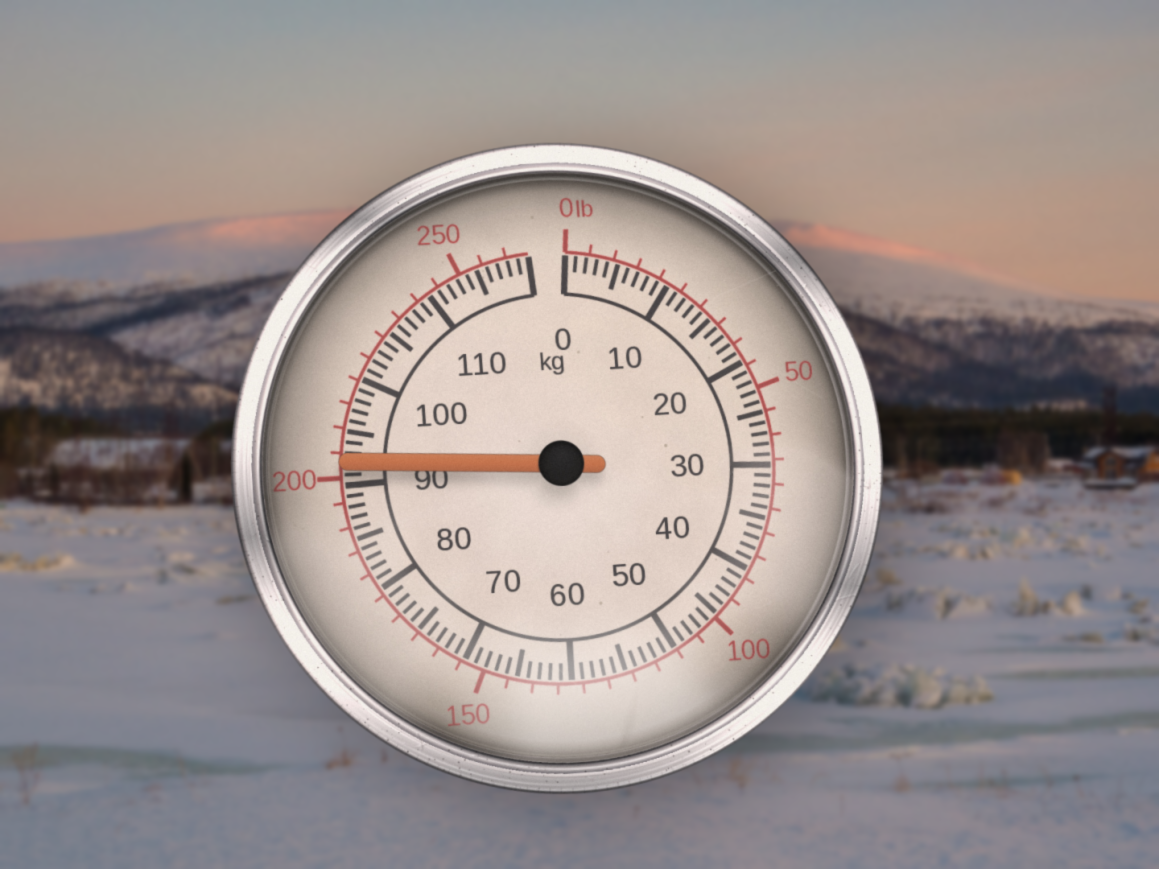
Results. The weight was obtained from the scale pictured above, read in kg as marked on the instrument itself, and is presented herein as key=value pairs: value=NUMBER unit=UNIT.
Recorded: value=92 unit=kg
